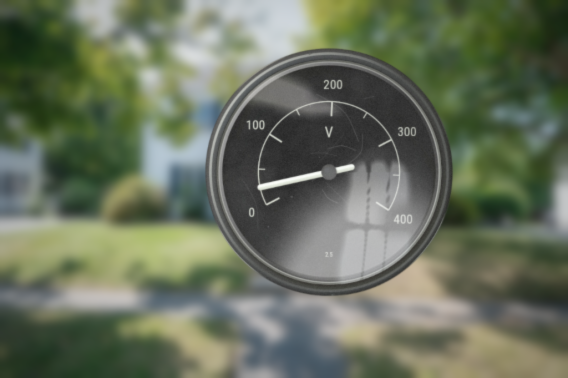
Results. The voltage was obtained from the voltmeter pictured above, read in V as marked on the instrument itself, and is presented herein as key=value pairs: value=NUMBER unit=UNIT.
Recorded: value=25 unit=V
